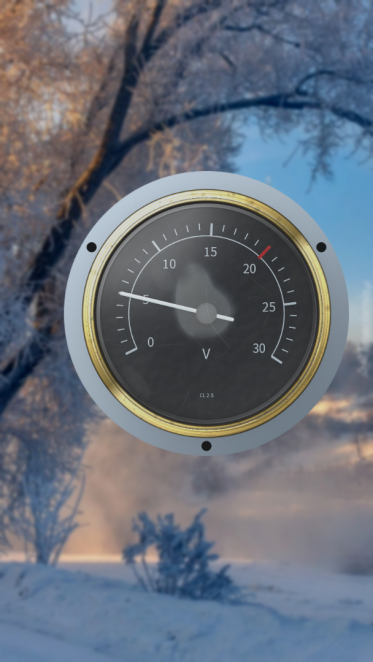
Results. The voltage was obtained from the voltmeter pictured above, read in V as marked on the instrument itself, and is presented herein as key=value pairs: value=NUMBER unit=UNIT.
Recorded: value=5 unit=V
